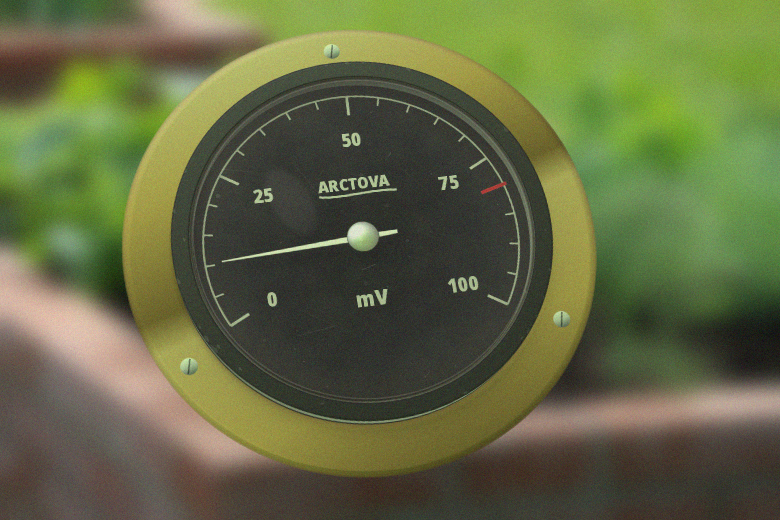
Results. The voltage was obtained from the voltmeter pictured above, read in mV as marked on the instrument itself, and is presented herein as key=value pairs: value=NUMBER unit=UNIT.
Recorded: value=10 unit=mV
